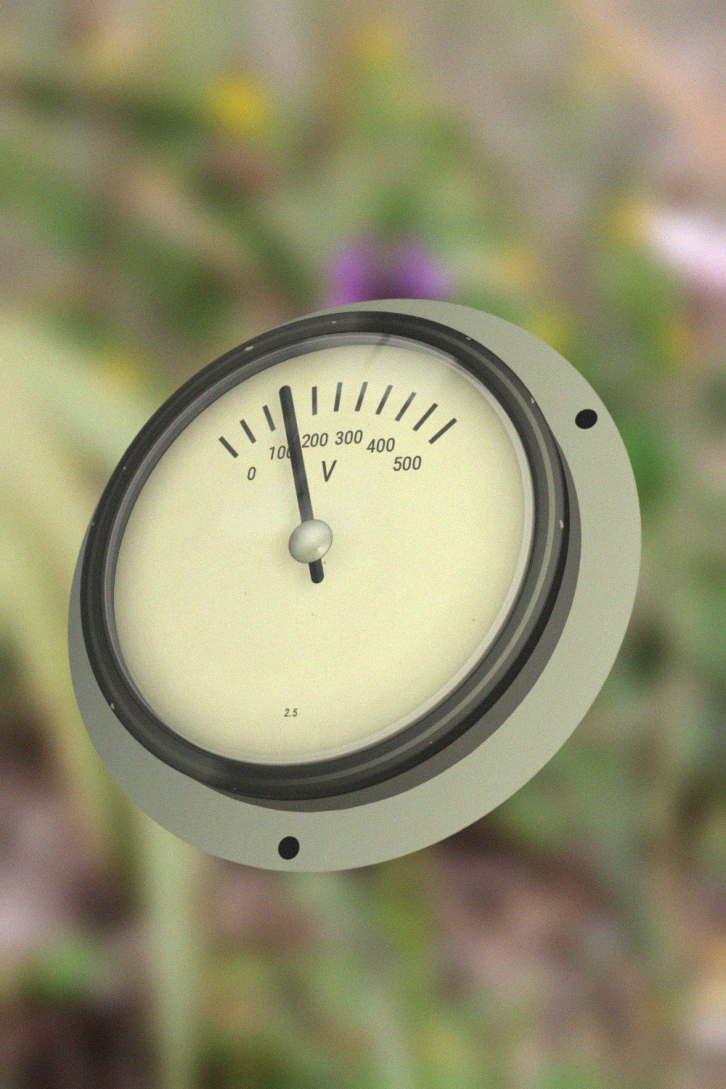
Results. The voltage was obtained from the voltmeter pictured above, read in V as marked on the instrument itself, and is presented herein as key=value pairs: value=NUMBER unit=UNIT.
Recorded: value=150 unit=V
